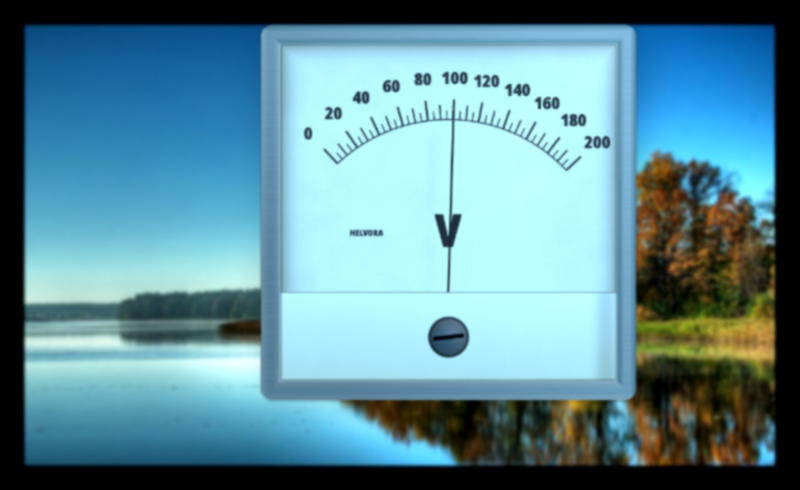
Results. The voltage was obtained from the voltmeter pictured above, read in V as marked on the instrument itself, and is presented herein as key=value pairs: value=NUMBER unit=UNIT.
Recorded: value=100 unit=V
